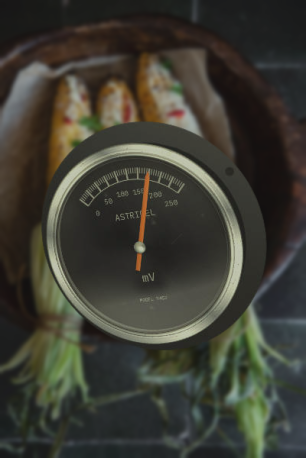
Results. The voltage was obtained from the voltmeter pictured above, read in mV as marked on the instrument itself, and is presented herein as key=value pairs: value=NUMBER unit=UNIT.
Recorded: value=175 unit=mV
